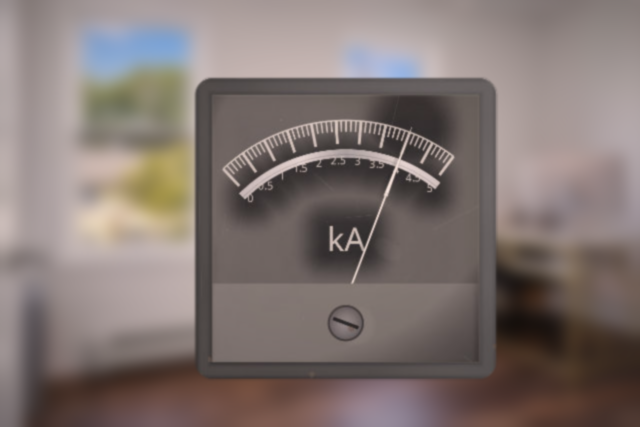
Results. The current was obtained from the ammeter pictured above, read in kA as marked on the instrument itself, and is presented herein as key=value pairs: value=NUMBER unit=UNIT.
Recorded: value=4 unit=kA
